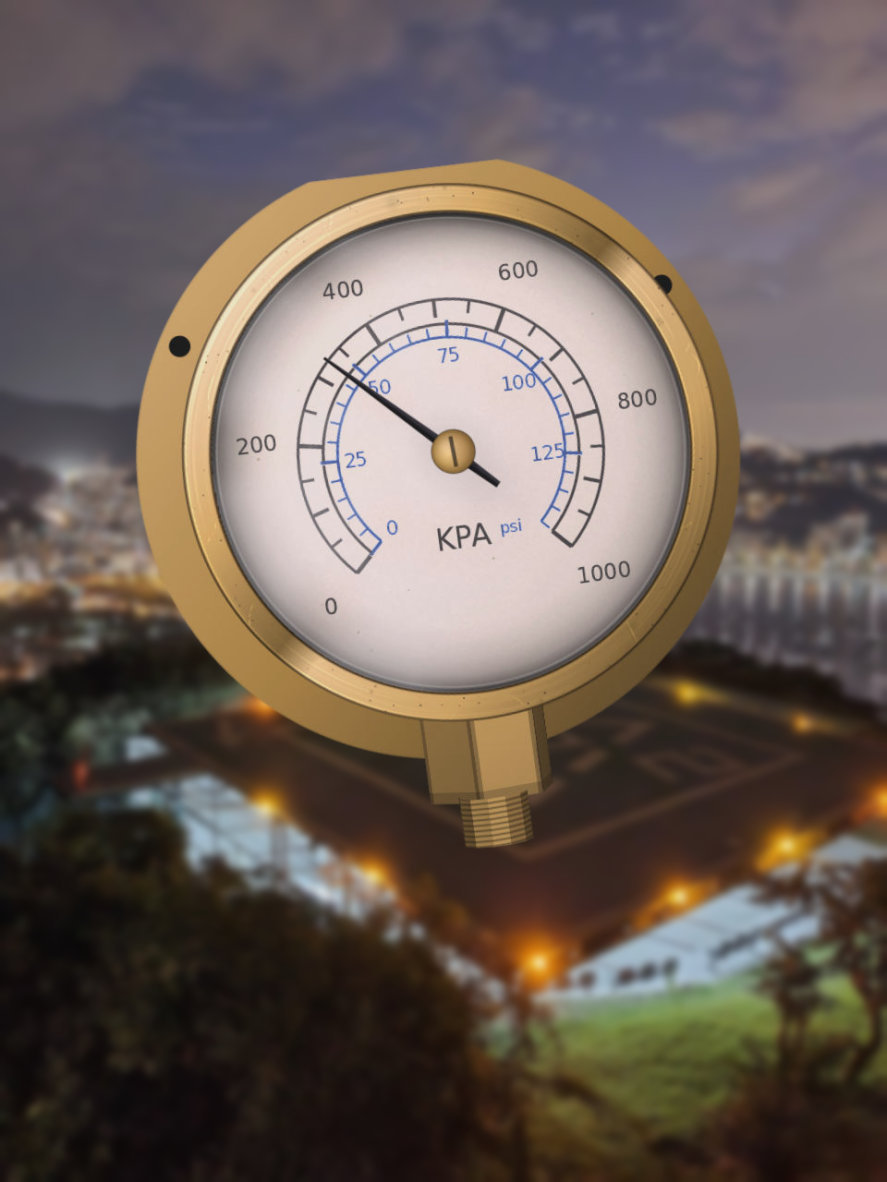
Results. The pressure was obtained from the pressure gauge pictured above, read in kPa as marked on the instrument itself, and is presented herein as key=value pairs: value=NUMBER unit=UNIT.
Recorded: value=325 unit=kPa
